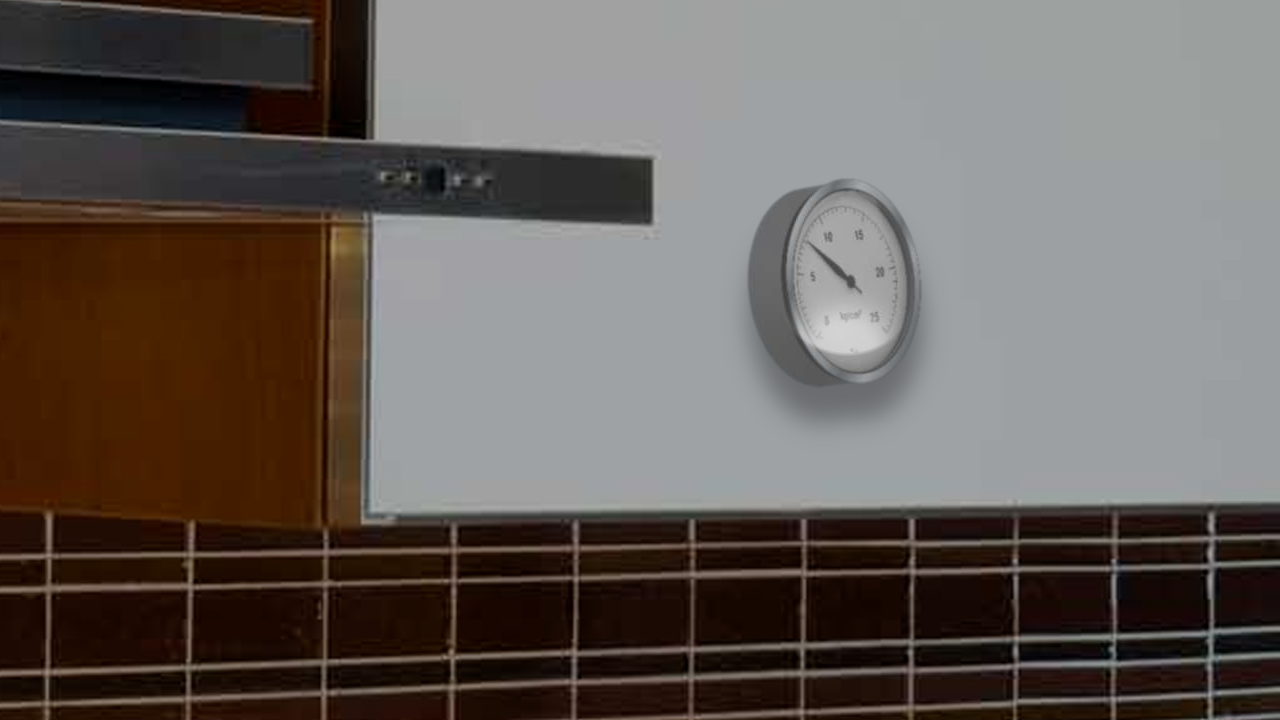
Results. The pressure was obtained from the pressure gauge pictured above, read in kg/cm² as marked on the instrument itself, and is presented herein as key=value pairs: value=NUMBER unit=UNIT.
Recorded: value=7.5 unit=kg/cm²
